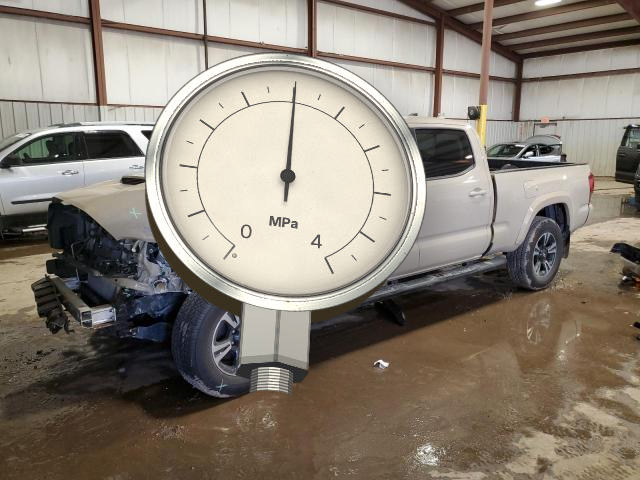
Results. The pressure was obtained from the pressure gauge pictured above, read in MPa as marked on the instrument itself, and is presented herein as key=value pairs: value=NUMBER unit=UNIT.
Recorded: value=2 unit=MPa
